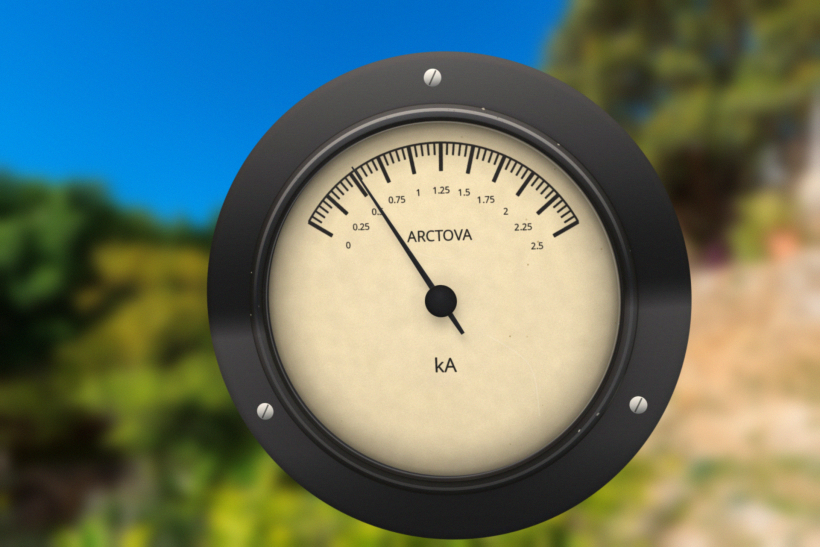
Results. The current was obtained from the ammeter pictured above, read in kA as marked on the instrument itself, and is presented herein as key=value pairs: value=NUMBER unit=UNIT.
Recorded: value=0.55 unit=kA
